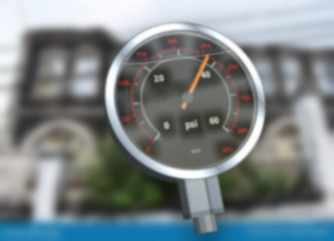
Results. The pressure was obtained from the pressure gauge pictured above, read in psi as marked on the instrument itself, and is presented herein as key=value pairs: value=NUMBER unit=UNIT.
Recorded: value=37.5 unit=psi
